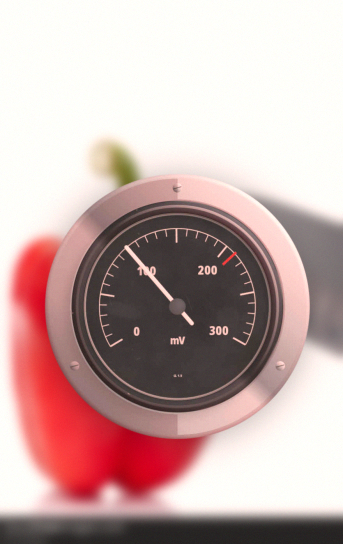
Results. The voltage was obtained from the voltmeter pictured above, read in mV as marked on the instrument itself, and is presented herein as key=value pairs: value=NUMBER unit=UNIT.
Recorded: value=100 unit=mV
